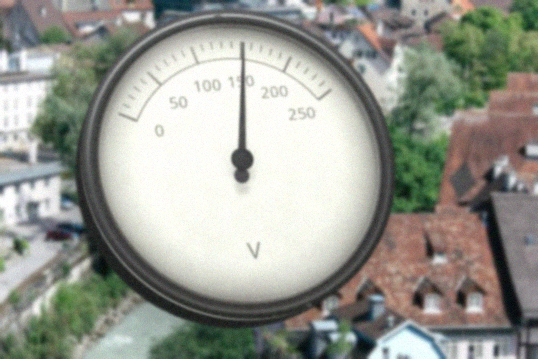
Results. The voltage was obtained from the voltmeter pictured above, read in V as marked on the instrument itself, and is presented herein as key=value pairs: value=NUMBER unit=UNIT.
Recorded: value=150 unit=V
